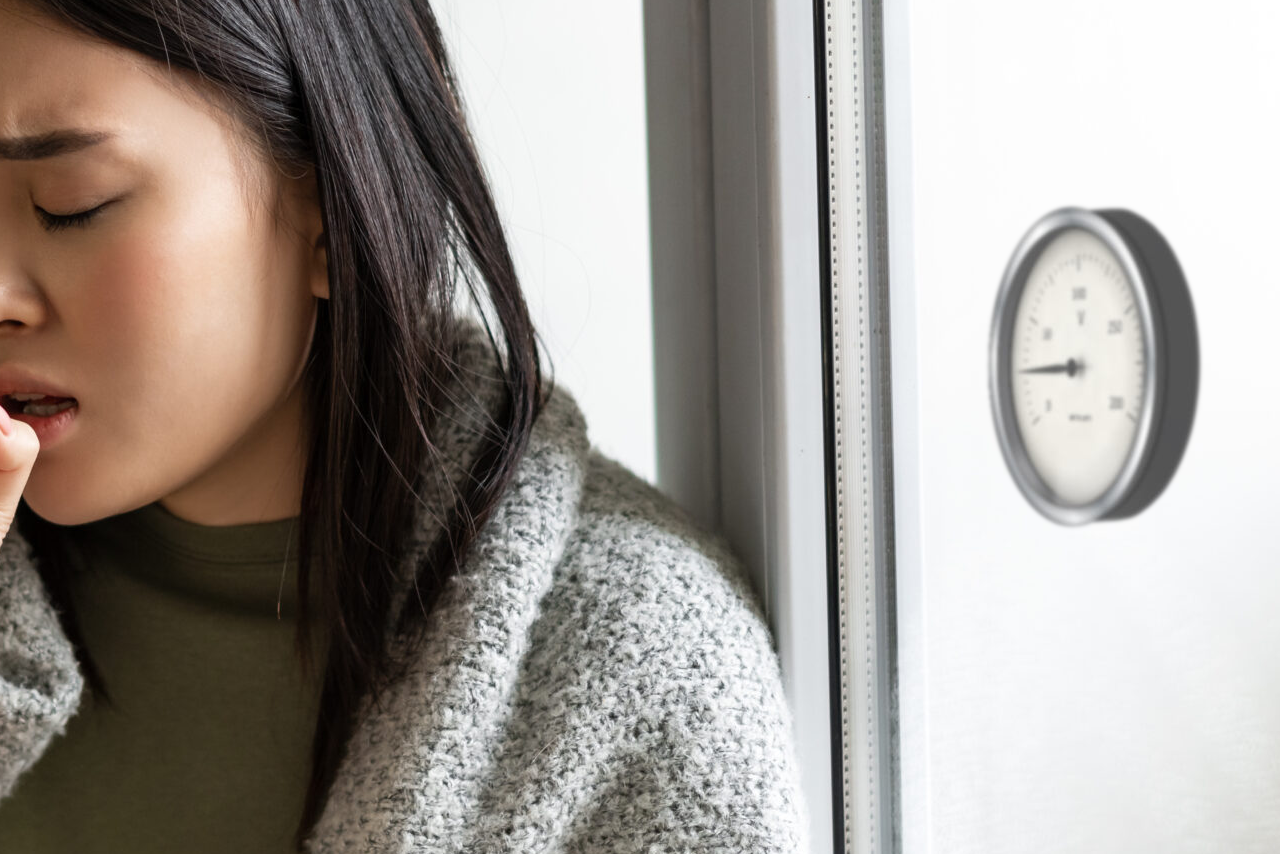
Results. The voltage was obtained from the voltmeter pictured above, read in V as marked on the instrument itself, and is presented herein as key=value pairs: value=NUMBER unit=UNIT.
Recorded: value=25 unit=V
